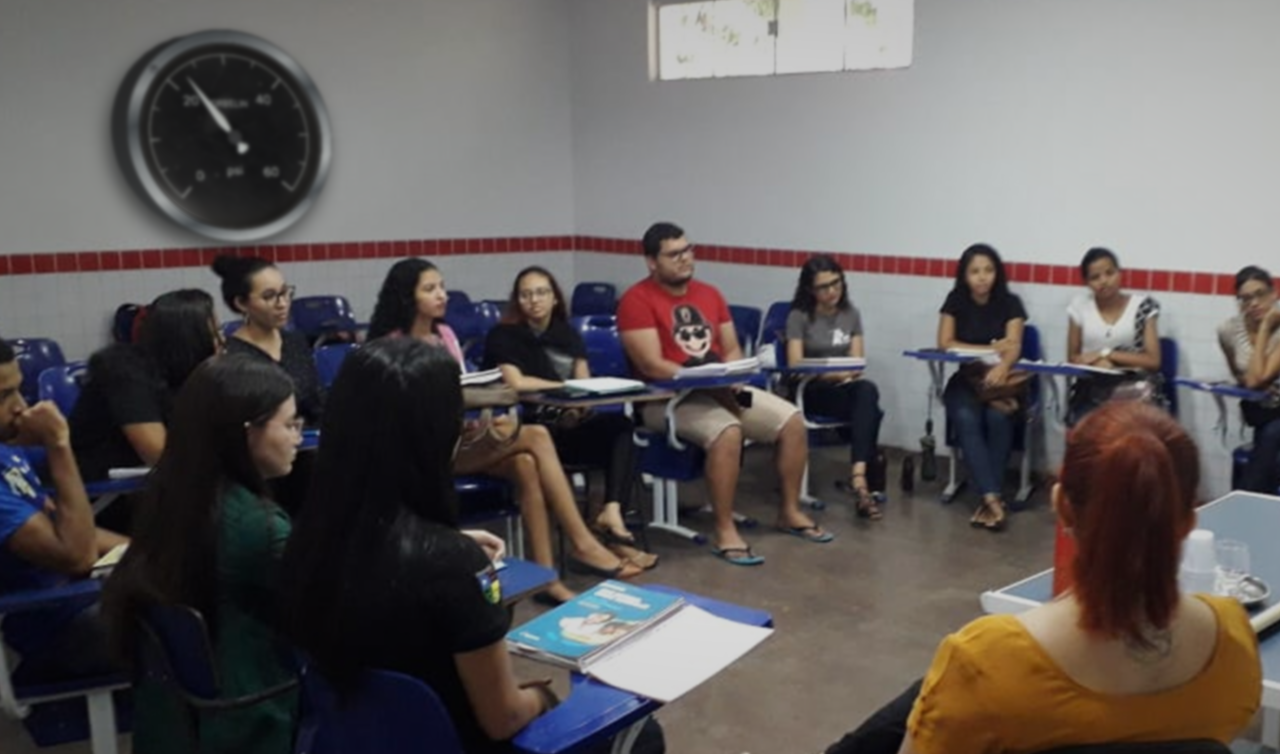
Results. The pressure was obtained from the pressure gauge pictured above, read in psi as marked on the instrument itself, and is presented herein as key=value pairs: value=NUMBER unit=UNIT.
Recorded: value=22.5 unit=psi
